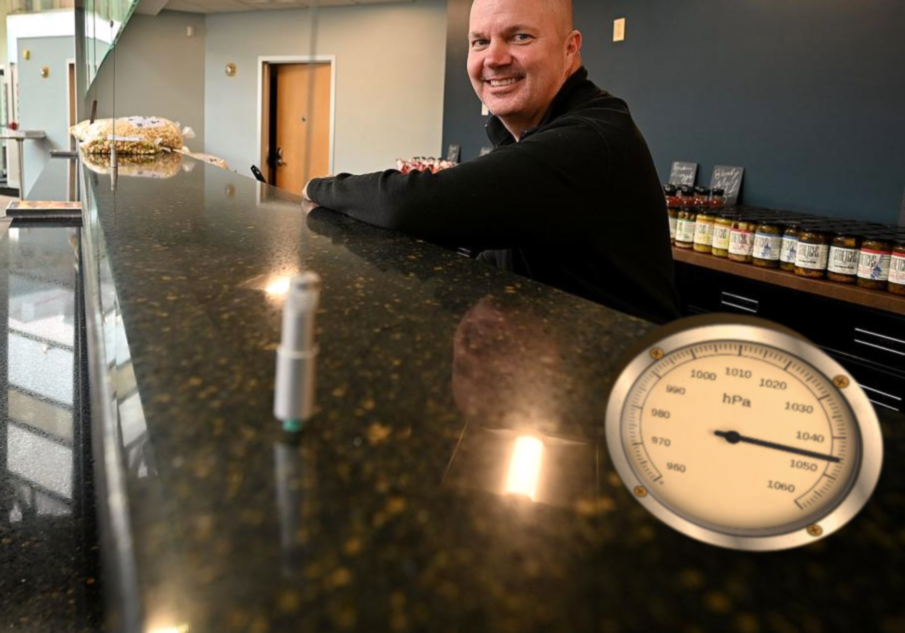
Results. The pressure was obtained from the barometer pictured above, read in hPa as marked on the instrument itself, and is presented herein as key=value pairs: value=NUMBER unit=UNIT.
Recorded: value=1045 unit=hPa
